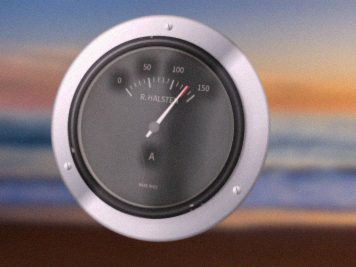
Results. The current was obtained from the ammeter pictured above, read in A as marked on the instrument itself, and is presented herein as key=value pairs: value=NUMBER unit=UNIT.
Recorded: value=130 unit=A
